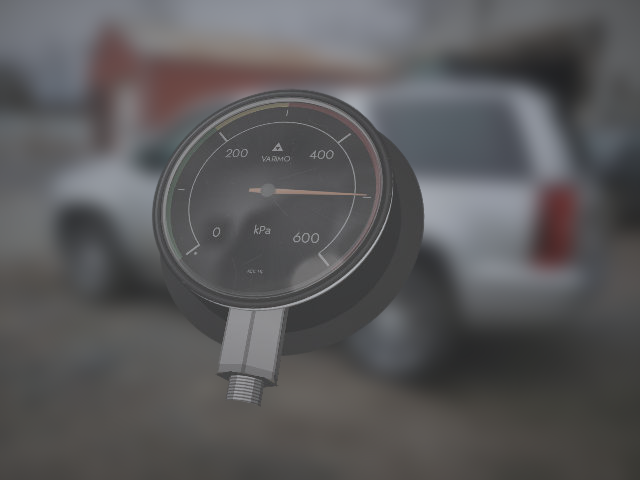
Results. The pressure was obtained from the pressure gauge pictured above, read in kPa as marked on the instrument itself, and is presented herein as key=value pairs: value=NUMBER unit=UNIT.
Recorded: value=500 unit=kPa
